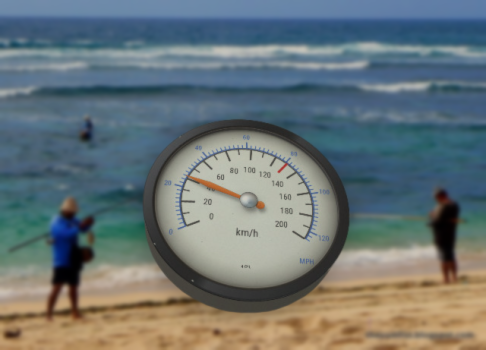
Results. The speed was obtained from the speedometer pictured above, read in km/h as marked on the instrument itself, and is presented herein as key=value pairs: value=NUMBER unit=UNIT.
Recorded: value=40 unit=km/h
